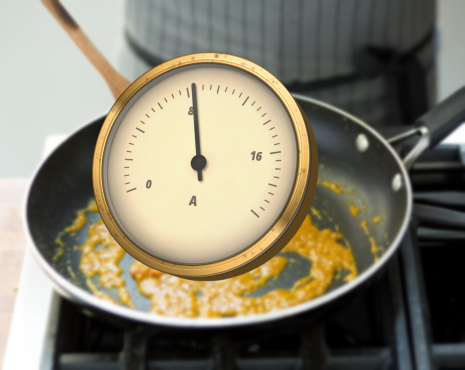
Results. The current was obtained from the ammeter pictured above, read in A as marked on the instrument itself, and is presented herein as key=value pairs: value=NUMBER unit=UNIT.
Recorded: value=8.5 unit=A
